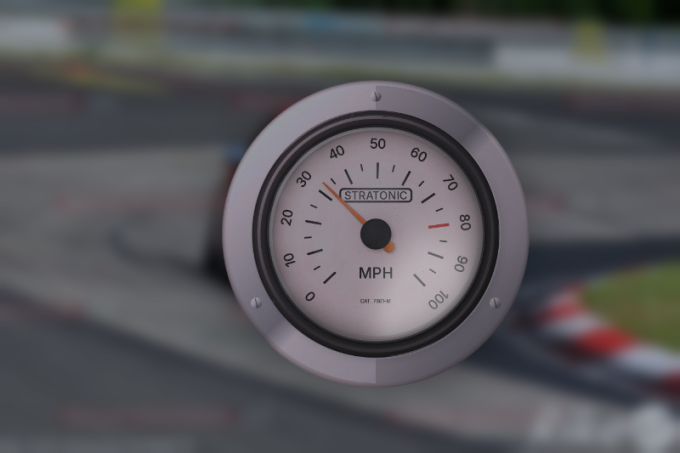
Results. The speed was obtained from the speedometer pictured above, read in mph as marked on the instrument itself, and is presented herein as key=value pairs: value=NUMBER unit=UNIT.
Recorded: value=32.5 unit=mph
